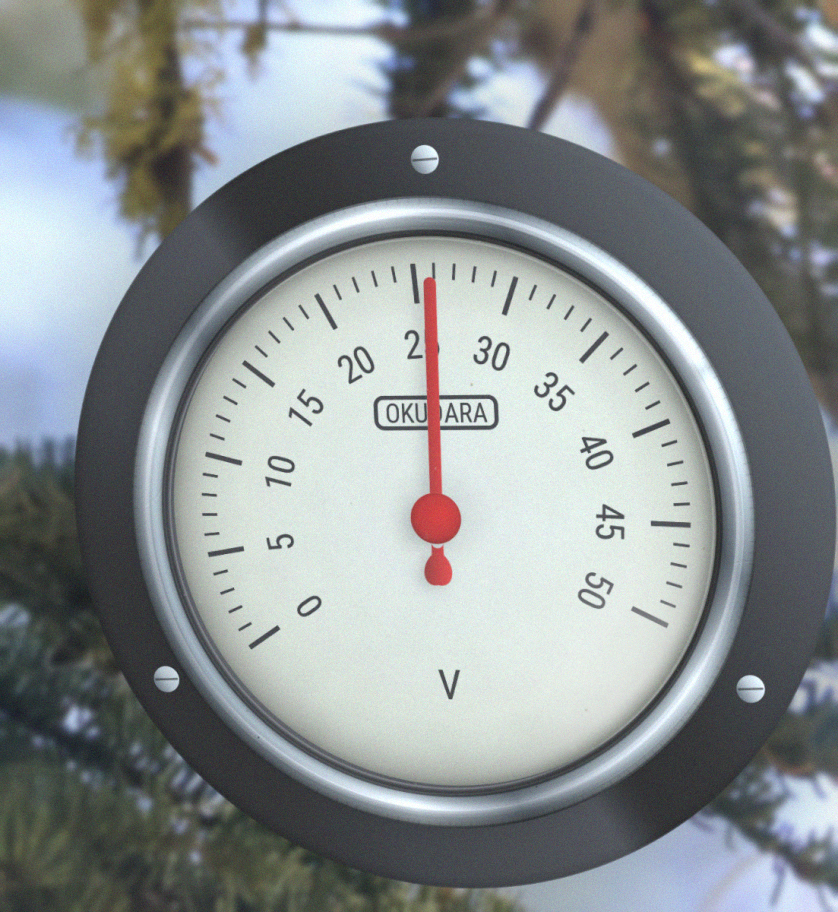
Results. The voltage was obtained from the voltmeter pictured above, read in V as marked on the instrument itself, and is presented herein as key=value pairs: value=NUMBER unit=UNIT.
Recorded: value=26 unit=V
